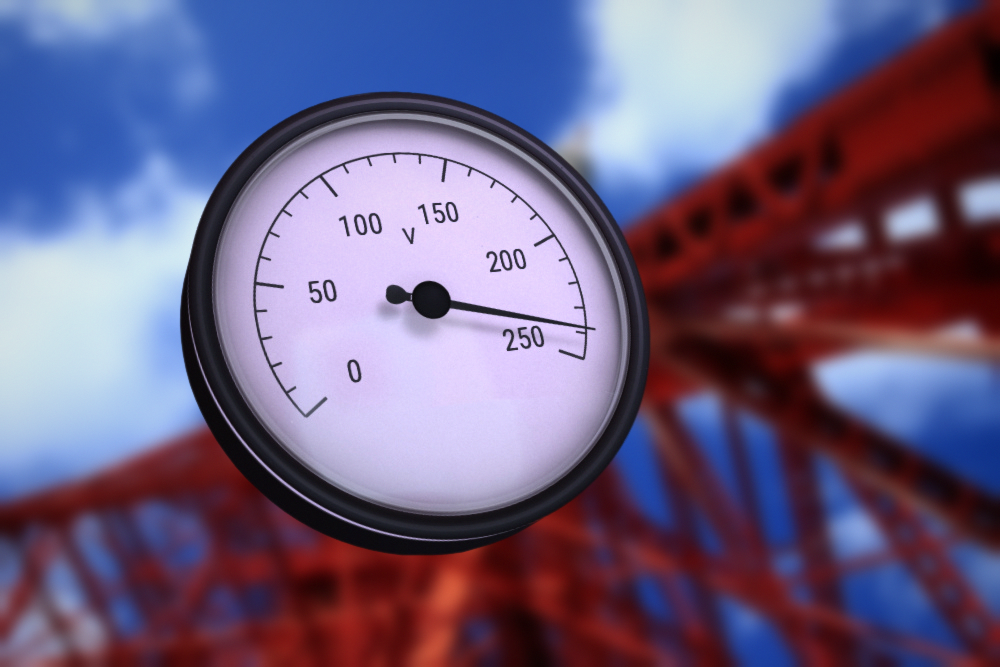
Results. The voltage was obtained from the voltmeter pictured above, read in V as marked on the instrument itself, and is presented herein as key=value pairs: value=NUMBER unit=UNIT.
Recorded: value=240 unit=V
